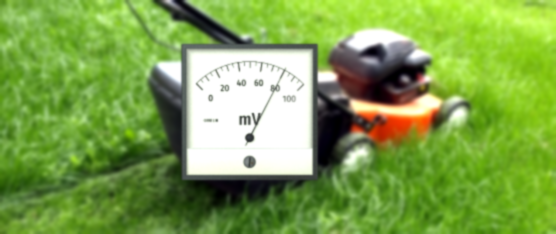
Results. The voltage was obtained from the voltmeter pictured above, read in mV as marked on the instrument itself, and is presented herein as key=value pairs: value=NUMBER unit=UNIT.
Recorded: value=80 unit=mV
